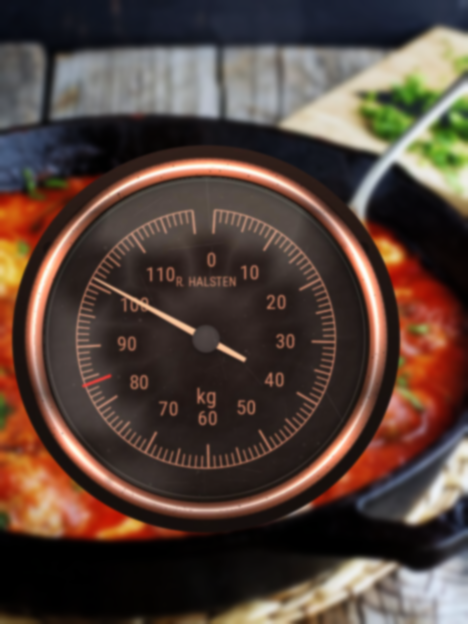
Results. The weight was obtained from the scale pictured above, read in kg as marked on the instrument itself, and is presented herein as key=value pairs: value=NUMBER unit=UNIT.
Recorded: value=101 unit=kg
